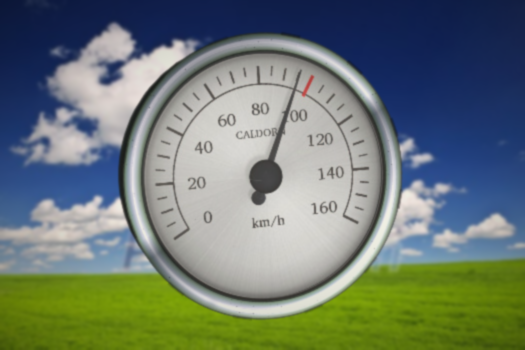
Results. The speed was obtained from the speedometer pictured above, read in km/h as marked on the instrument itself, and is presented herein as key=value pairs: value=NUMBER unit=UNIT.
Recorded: value=95 unit=km/h
